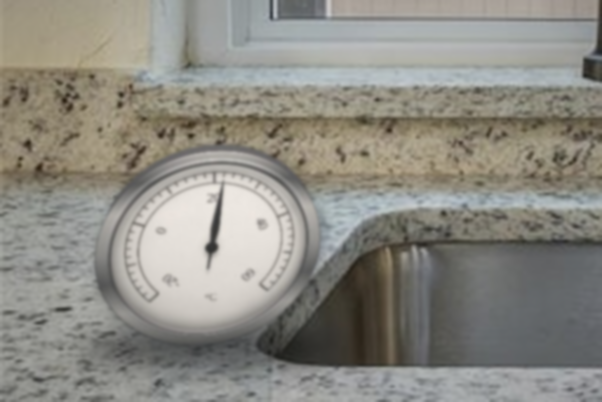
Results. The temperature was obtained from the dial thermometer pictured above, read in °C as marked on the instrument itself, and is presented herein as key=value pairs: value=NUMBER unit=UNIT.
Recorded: value=22 unit=°C
